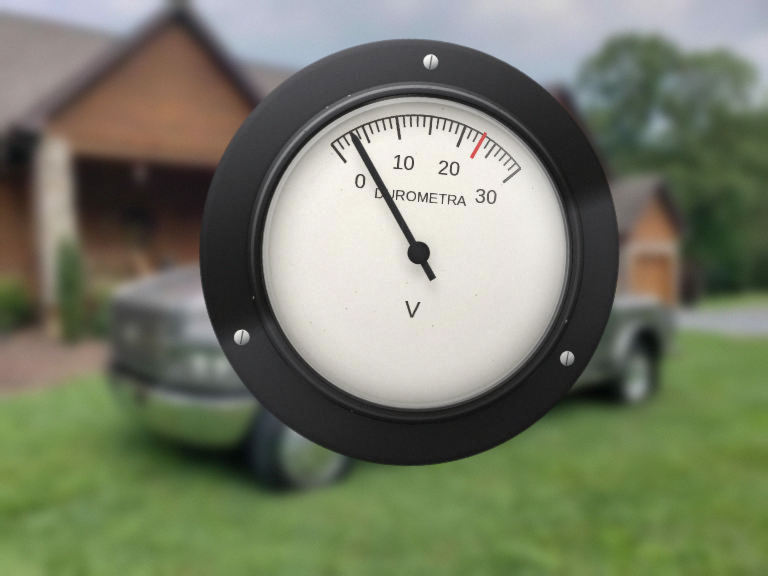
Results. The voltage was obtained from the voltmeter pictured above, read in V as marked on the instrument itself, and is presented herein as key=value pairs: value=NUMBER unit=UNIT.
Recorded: value=3 unit=V
